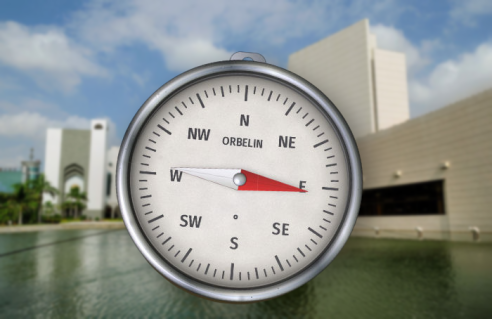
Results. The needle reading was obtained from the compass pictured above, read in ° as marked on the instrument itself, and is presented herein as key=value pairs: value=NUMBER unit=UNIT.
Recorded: value=95 unit=°
